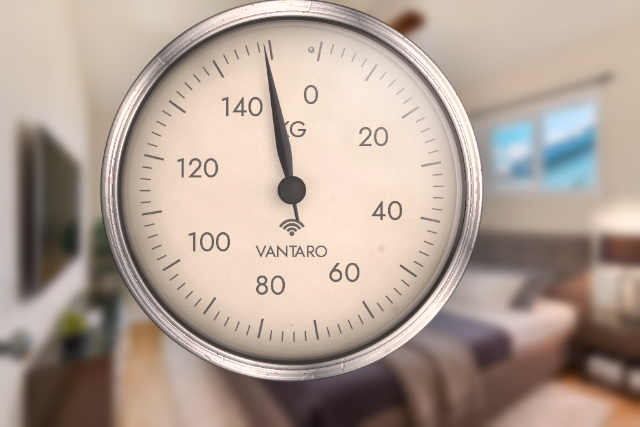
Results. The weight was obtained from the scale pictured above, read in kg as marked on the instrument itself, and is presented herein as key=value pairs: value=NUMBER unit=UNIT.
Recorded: value=149 unit=kg
